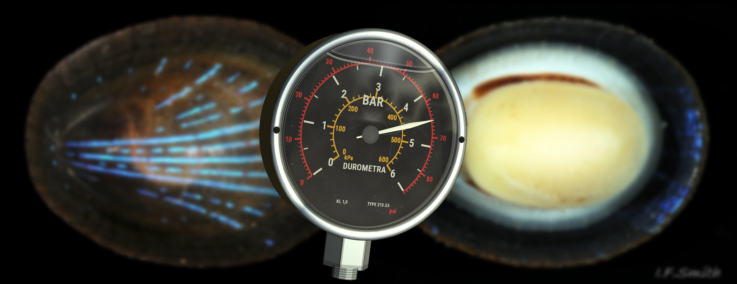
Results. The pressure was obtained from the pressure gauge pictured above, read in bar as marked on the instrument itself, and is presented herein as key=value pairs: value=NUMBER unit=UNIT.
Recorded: value=4.5 unit=bar
